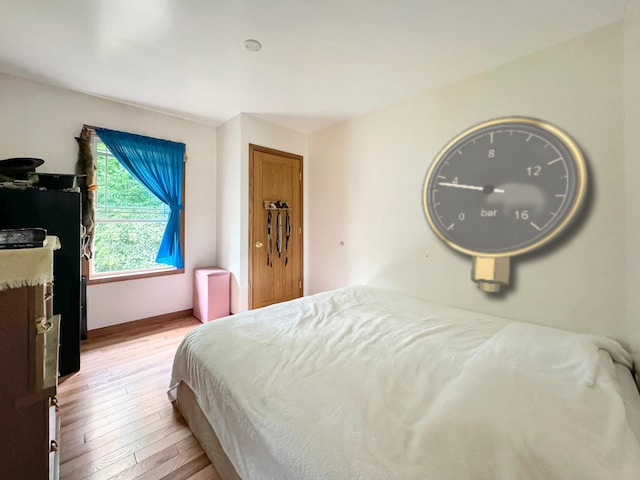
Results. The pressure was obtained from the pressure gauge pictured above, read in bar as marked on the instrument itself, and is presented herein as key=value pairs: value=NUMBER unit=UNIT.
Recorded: value=3.5 unit=bar
